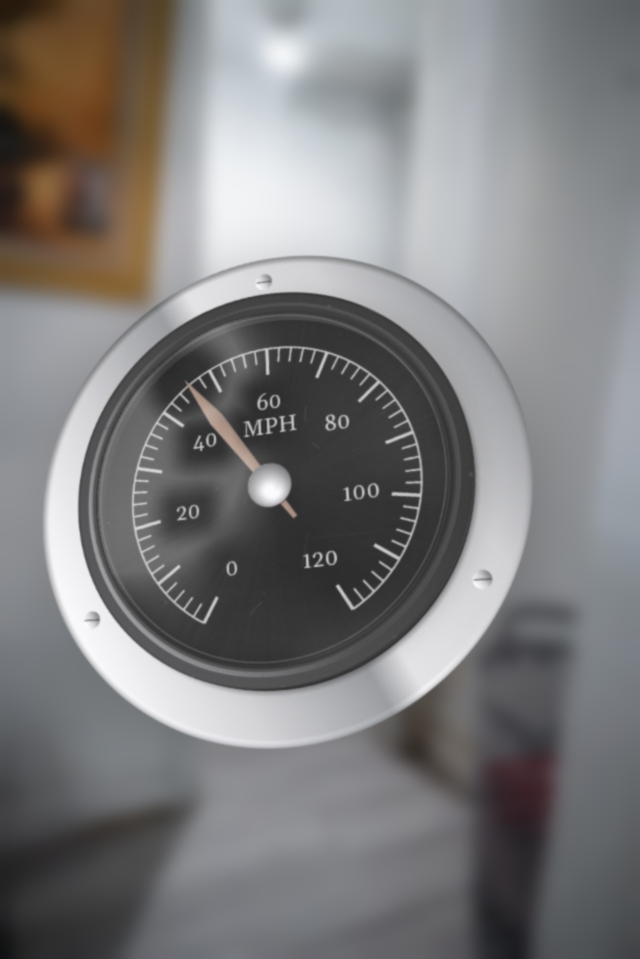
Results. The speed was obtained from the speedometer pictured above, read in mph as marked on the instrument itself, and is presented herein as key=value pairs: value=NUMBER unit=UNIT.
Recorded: value=46 unit=mph
